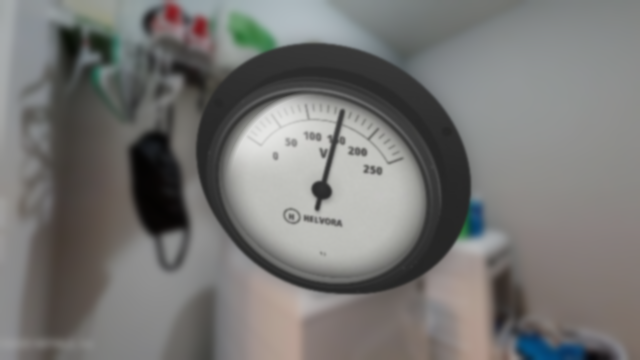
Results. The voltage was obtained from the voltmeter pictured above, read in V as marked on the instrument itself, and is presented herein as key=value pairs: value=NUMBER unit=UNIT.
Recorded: value=150 unit=V
